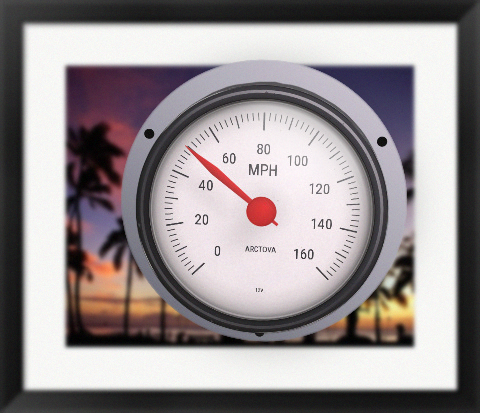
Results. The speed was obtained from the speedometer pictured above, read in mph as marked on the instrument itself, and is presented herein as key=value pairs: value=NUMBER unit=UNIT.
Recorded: value=50 unit=mph
